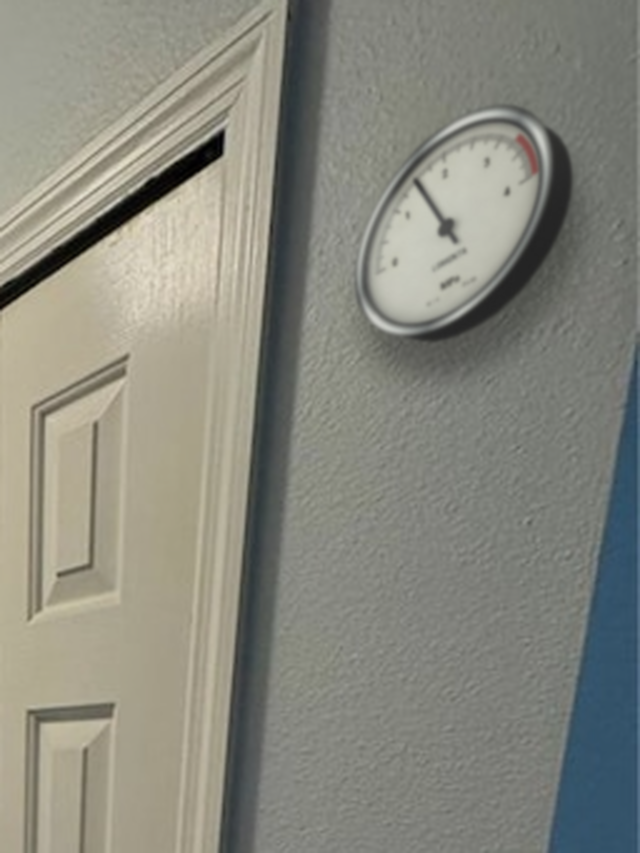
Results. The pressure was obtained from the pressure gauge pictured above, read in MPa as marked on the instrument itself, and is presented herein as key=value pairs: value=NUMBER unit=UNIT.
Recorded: value=1.5 unit=MPa
